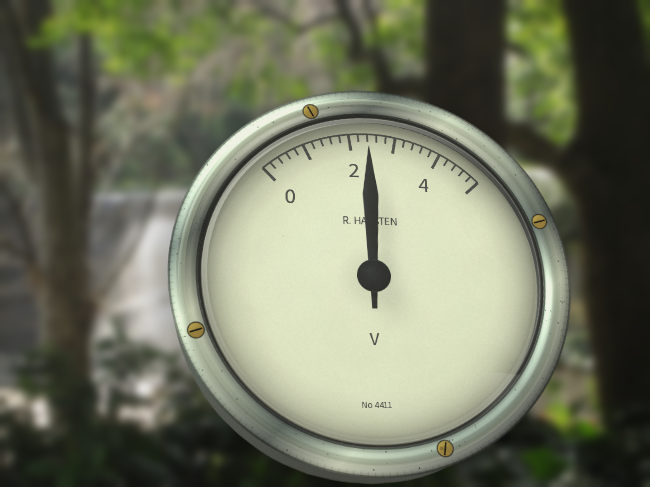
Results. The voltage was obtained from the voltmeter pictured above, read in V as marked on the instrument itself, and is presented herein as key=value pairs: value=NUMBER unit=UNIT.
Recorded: value=2.4 unit=V
